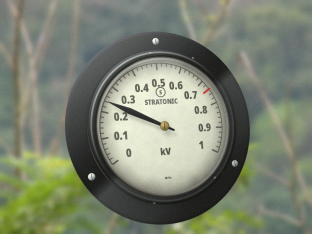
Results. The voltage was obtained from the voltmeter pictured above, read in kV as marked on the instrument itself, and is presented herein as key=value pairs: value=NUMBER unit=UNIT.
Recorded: value=0.24 unit=kV
